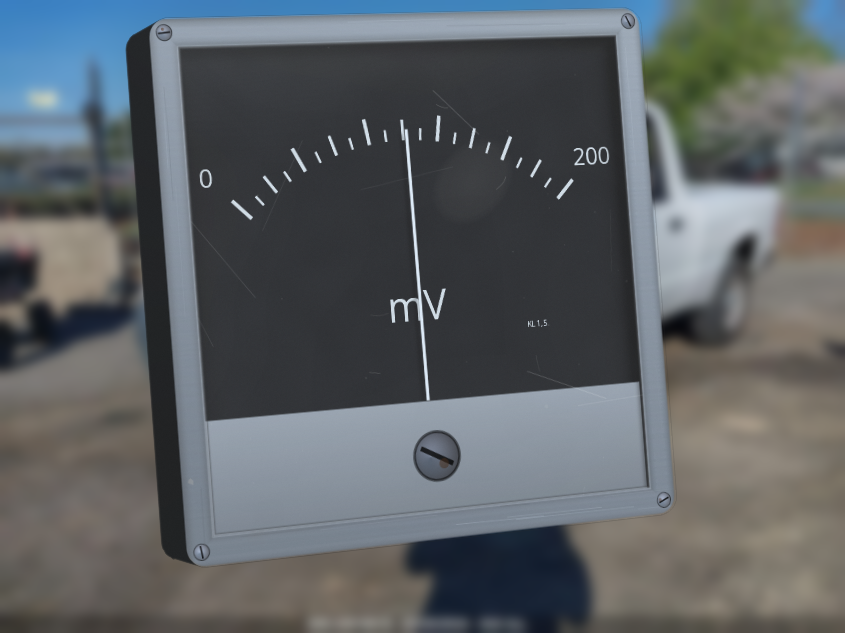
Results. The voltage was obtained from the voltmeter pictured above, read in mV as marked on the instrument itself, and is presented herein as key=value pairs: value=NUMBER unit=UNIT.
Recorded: value=100 unit=mV
